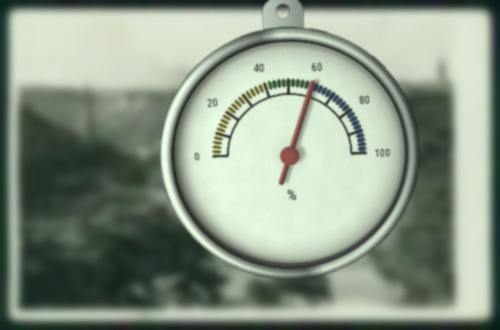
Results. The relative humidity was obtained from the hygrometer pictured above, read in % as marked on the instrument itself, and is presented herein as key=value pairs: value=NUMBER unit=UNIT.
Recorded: value=60 unit=%
